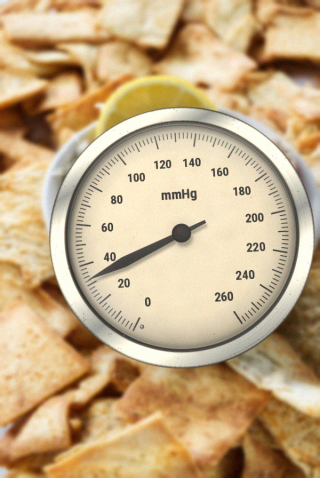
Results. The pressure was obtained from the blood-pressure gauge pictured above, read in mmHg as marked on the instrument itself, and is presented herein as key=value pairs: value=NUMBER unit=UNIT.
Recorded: value=32 unit=mmHg
